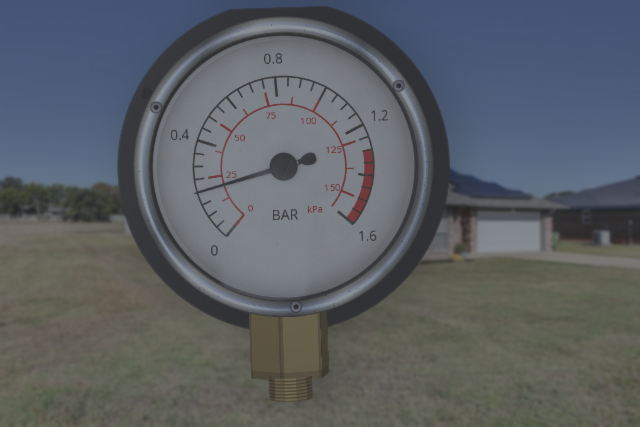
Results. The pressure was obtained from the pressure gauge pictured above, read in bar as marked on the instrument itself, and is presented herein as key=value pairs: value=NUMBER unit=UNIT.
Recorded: value=0.2 unit=bar
